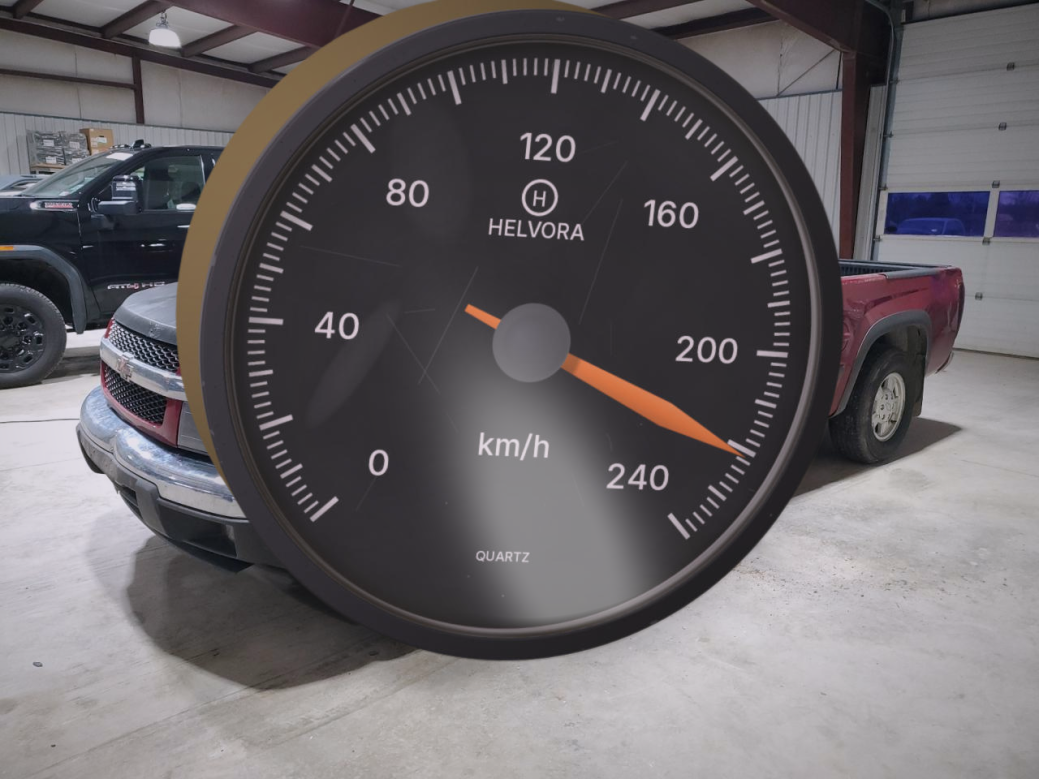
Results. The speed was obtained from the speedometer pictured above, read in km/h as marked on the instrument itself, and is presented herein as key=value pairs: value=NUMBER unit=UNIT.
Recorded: value=221 unit=km/h
